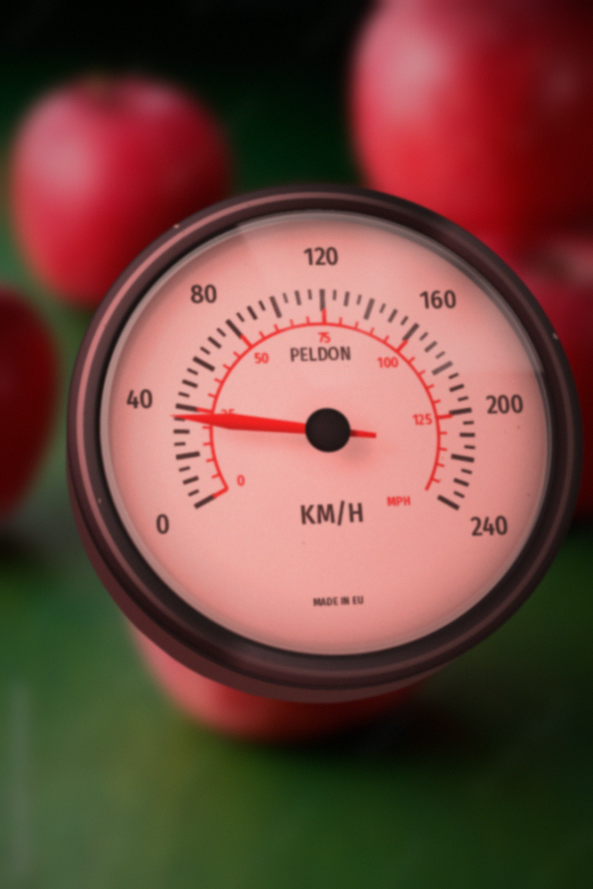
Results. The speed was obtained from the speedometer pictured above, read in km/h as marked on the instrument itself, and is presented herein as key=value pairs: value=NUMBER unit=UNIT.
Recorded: value=35 unit=km/h
